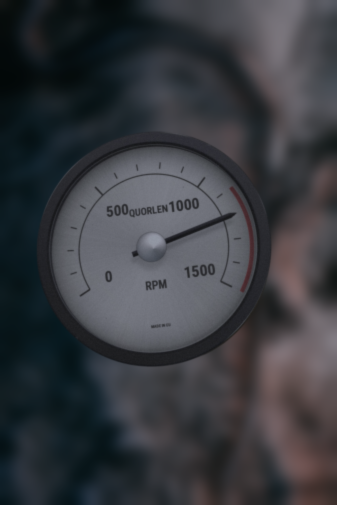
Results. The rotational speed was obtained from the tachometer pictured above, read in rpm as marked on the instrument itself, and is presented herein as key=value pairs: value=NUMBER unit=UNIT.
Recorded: value=1200 unit=rpm
